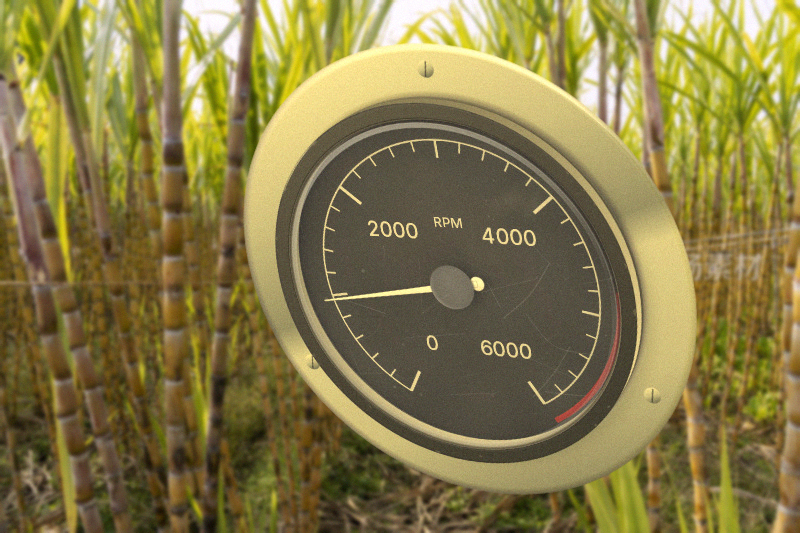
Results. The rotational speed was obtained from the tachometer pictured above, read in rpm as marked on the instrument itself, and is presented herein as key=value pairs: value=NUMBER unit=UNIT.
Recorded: value=1000 unit=rpm
